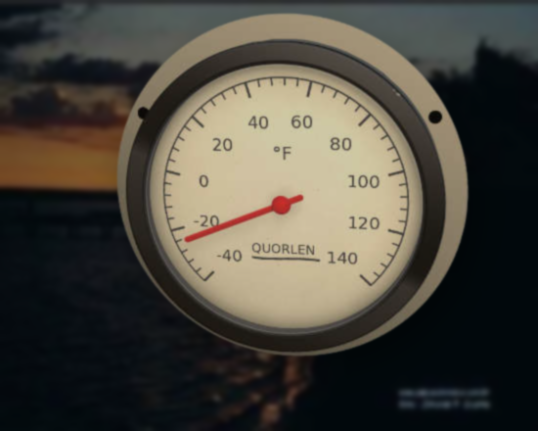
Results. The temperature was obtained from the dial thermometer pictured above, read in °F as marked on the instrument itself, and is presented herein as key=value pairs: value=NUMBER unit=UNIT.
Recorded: value=-24 unit=°F
